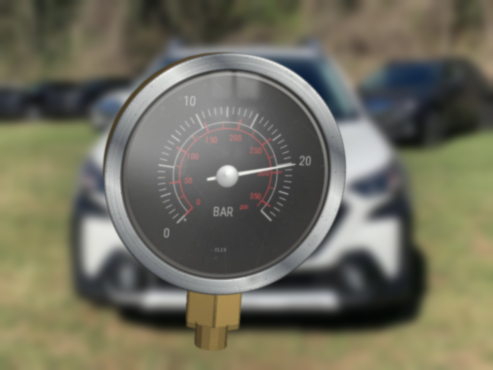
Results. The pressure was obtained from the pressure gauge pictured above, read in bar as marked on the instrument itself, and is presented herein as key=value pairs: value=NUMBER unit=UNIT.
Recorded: value=20 unit=bar
